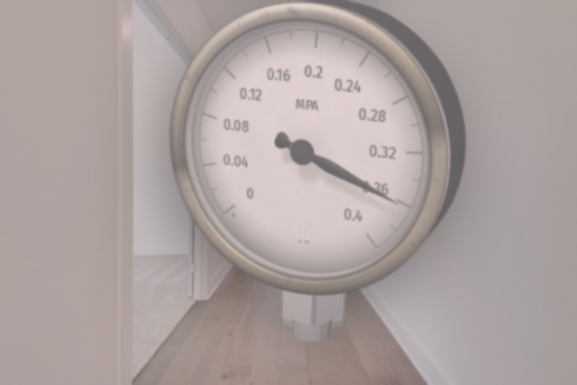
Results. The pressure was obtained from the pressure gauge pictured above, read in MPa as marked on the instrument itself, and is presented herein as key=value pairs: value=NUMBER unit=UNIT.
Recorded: value=0.36 unit=MPa
